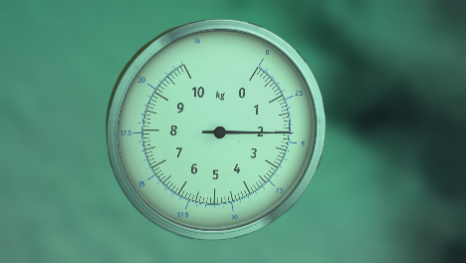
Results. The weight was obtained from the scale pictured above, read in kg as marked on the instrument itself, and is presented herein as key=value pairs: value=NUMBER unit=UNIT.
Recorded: value=2 unit=kg
